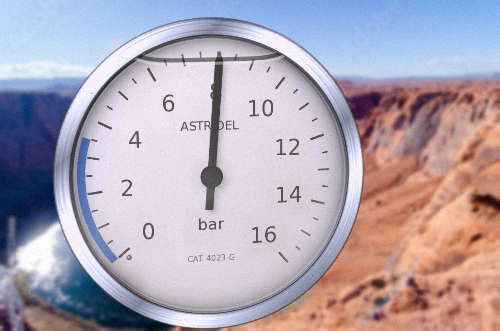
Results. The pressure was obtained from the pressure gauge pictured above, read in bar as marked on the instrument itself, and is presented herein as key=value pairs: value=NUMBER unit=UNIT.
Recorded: value=8 unit=bar
